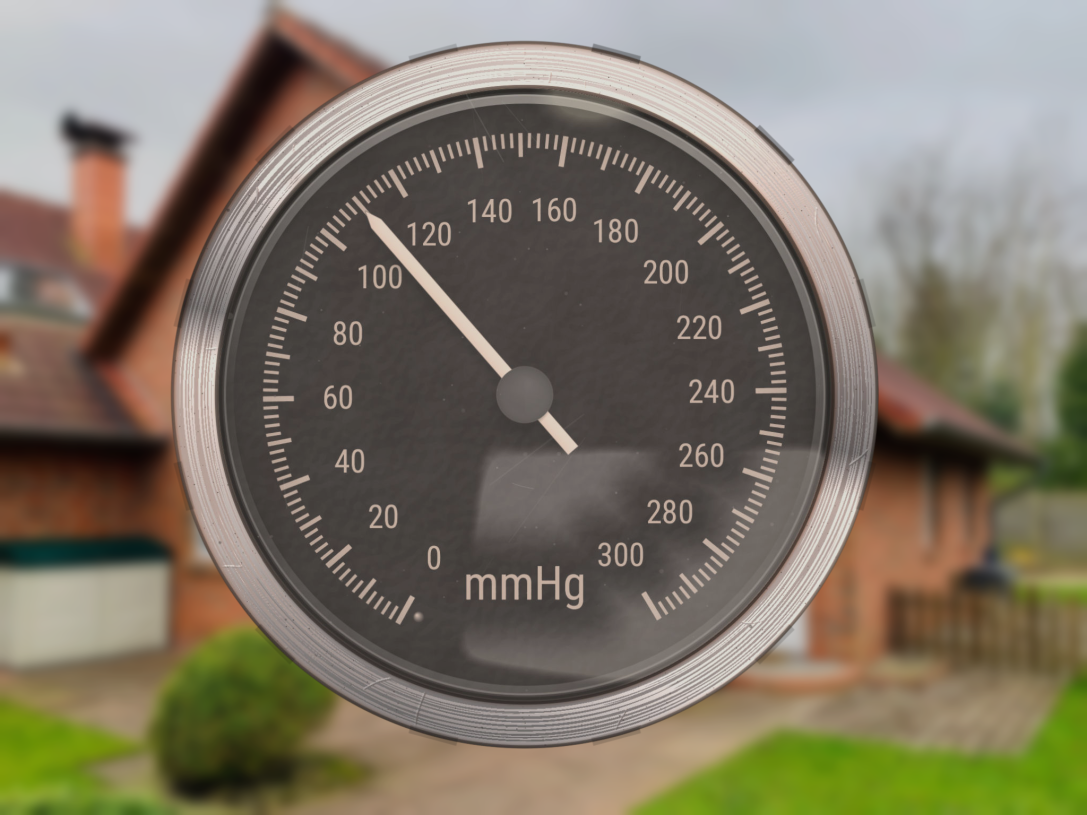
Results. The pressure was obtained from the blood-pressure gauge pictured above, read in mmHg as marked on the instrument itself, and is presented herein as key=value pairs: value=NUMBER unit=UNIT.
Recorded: value=110 unit=mmHg
